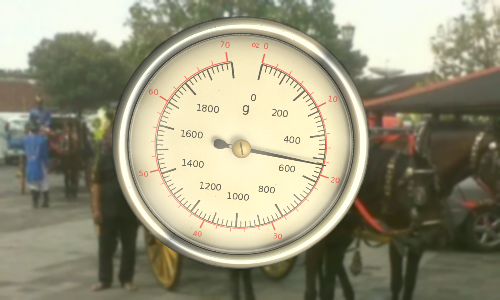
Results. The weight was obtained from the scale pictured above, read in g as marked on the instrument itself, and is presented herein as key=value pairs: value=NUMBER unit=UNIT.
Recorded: value=520 unit=g
